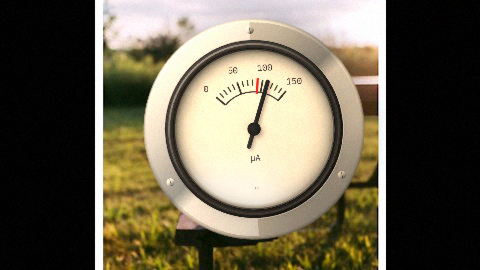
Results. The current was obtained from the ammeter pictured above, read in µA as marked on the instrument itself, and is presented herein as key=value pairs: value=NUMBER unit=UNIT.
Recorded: value=110 unit=µA
